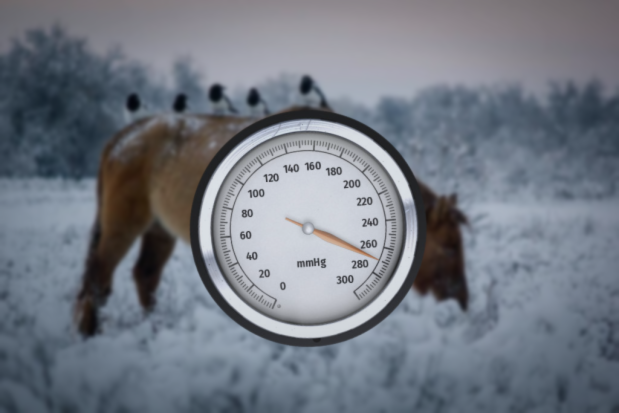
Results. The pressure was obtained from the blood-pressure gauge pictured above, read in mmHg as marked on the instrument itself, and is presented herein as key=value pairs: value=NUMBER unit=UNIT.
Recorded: value=270 unit=mmHg
